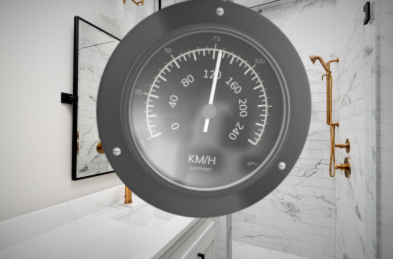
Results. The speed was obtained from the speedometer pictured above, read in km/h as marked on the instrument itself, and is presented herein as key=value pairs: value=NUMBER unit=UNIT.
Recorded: value=125 unit=km/h
